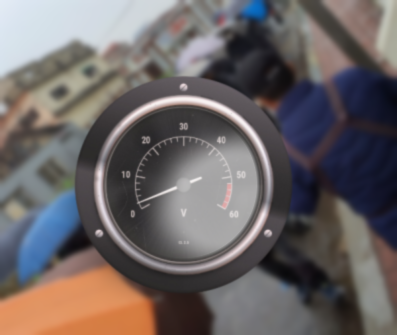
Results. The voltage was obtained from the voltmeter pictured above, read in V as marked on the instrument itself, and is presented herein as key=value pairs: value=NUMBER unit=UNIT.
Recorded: value=2 unit=V
